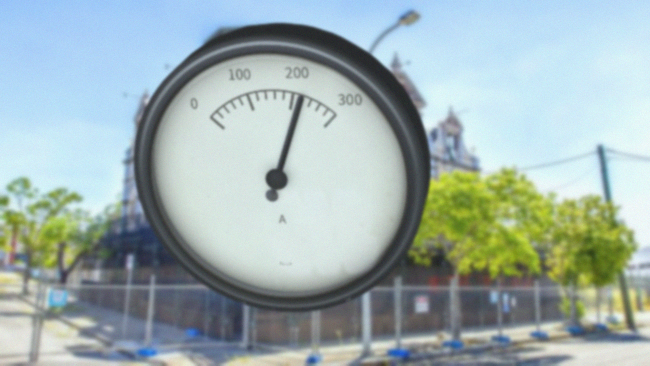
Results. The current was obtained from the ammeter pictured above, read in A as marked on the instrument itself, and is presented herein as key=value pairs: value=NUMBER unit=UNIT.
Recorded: value=220 unit=A
